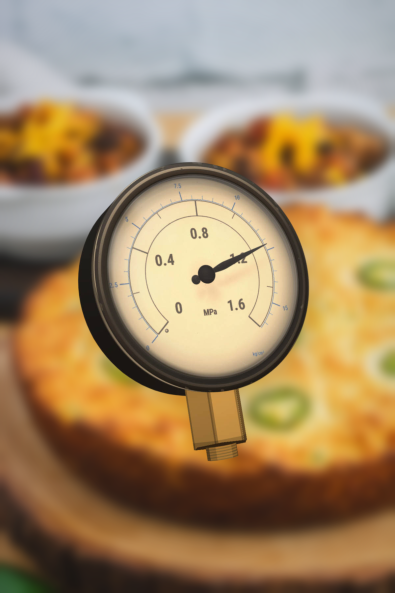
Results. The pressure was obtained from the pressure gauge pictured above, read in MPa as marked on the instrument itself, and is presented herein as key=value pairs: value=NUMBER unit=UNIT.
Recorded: value=1.2 unit=MPa
